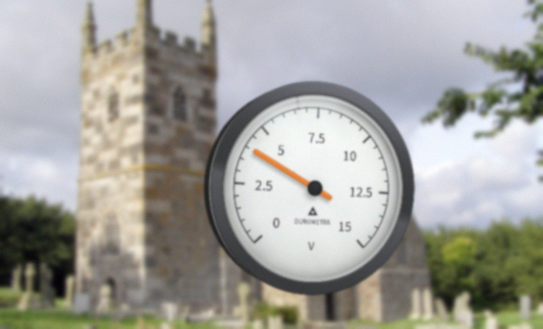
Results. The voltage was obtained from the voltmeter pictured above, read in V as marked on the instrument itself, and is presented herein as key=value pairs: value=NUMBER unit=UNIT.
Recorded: value=4 unit=V
